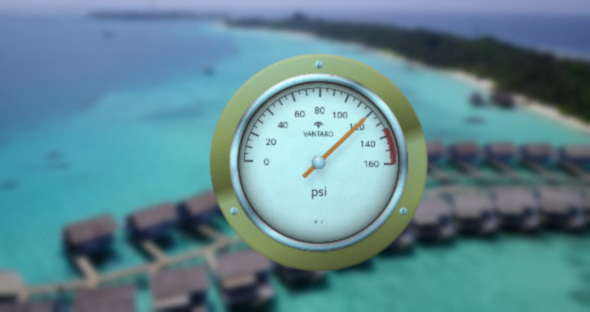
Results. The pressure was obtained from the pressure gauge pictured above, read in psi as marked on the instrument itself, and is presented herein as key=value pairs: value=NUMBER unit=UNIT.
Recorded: value=120 unit=psi
